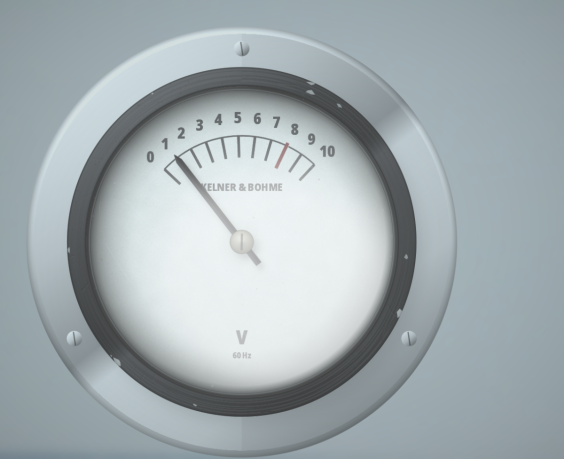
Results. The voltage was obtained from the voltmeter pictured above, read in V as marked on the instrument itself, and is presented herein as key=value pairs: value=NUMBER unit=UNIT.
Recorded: value=1 unit=V
